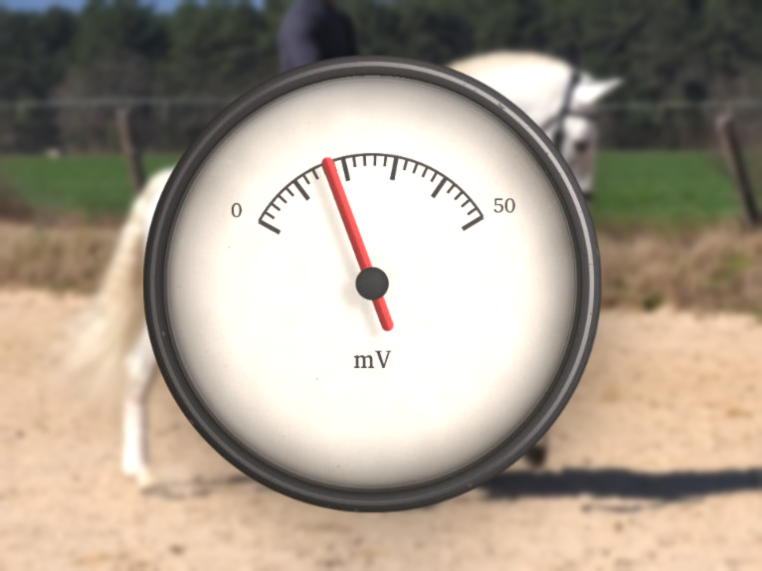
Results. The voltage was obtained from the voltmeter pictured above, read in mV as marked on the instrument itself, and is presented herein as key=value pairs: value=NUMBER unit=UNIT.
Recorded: value=17 unit=mV
